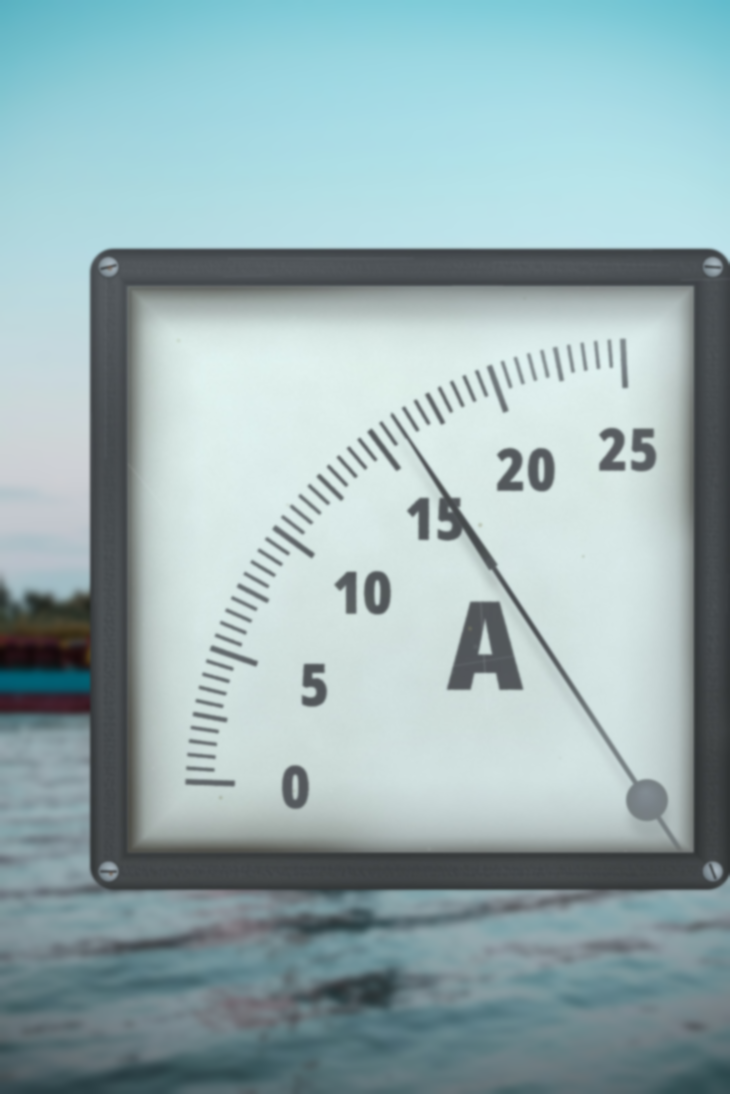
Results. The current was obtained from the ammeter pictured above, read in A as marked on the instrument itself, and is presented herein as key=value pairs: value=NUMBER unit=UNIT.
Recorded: value=16 unit=A
